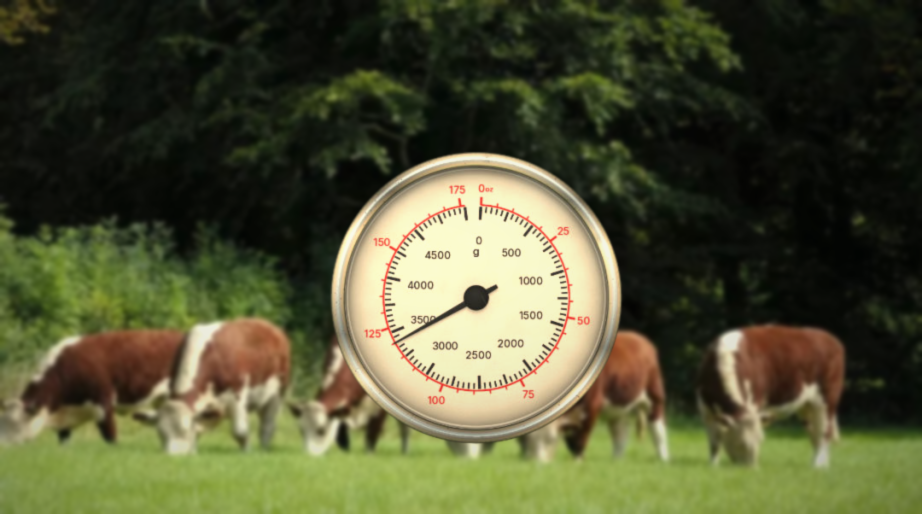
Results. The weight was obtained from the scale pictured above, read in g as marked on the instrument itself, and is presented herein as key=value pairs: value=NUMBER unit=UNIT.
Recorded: value=3400 unit=g
